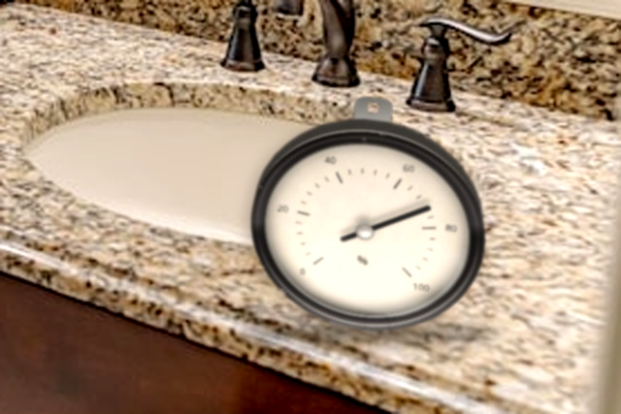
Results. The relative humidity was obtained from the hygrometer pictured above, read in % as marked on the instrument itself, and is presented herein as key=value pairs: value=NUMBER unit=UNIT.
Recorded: value=72 unit=%
